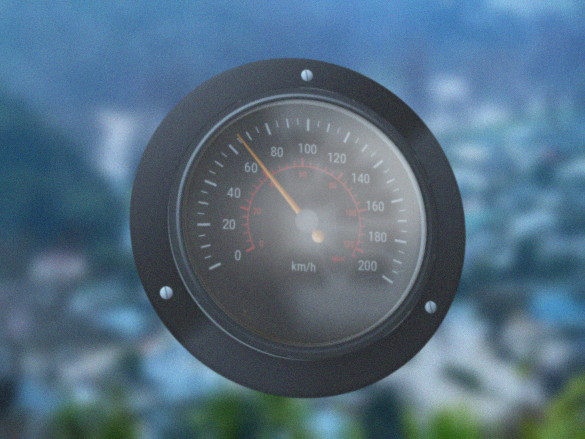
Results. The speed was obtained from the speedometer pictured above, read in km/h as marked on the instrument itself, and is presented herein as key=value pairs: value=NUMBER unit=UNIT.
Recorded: value=65 unit=km/h
